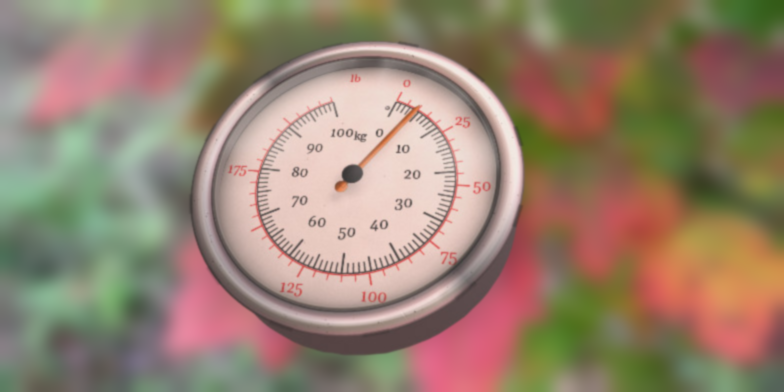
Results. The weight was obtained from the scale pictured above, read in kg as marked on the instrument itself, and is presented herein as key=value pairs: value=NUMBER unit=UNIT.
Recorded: value=5 unit=kg
